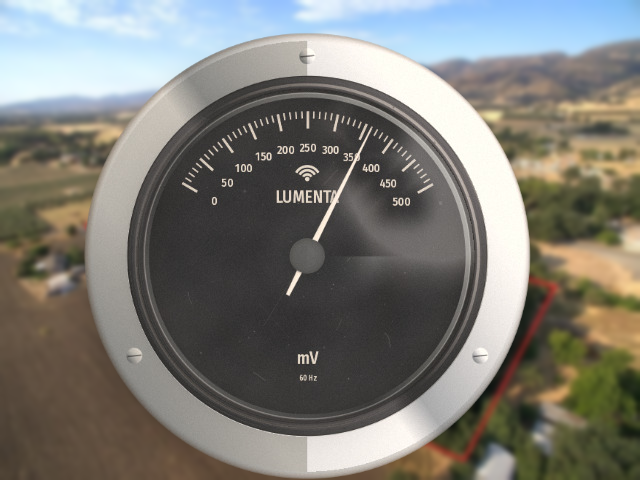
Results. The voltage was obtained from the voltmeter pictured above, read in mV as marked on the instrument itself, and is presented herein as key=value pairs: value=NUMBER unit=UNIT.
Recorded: value=360 unit=mV
